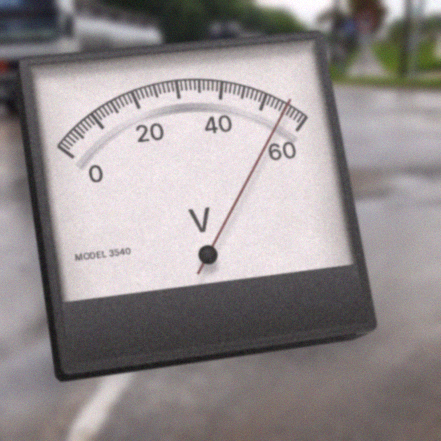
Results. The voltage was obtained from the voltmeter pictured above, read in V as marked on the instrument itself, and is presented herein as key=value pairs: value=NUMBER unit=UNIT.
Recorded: value=55 unit=V
